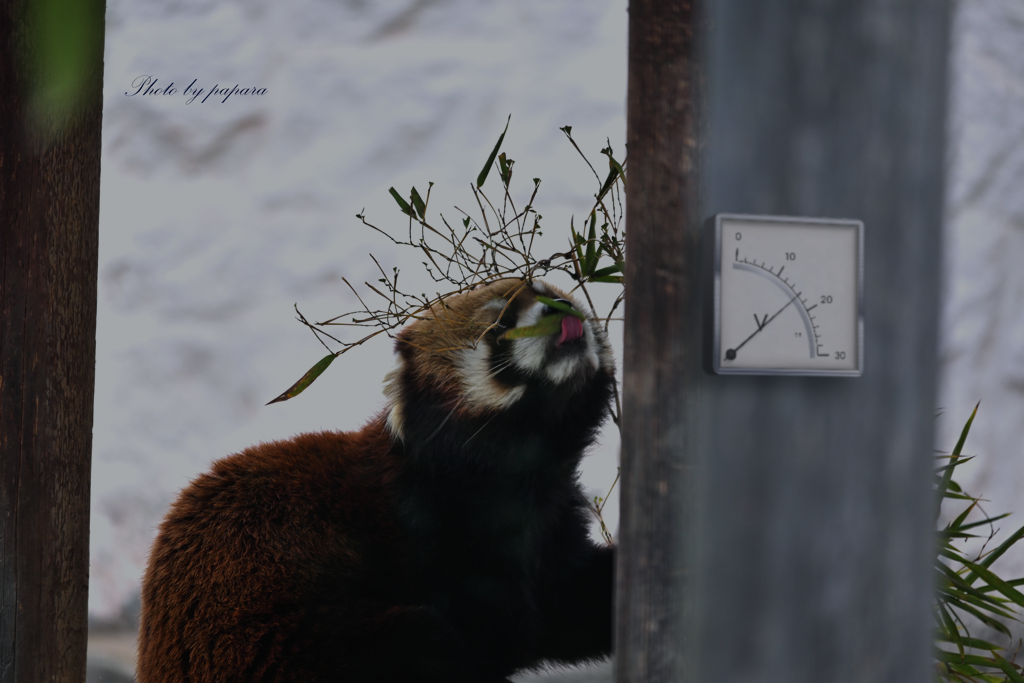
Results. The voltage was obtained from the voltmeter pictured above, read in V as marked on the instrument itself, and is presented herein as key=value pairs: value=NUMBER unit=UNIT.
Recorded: value=16 unit=V
